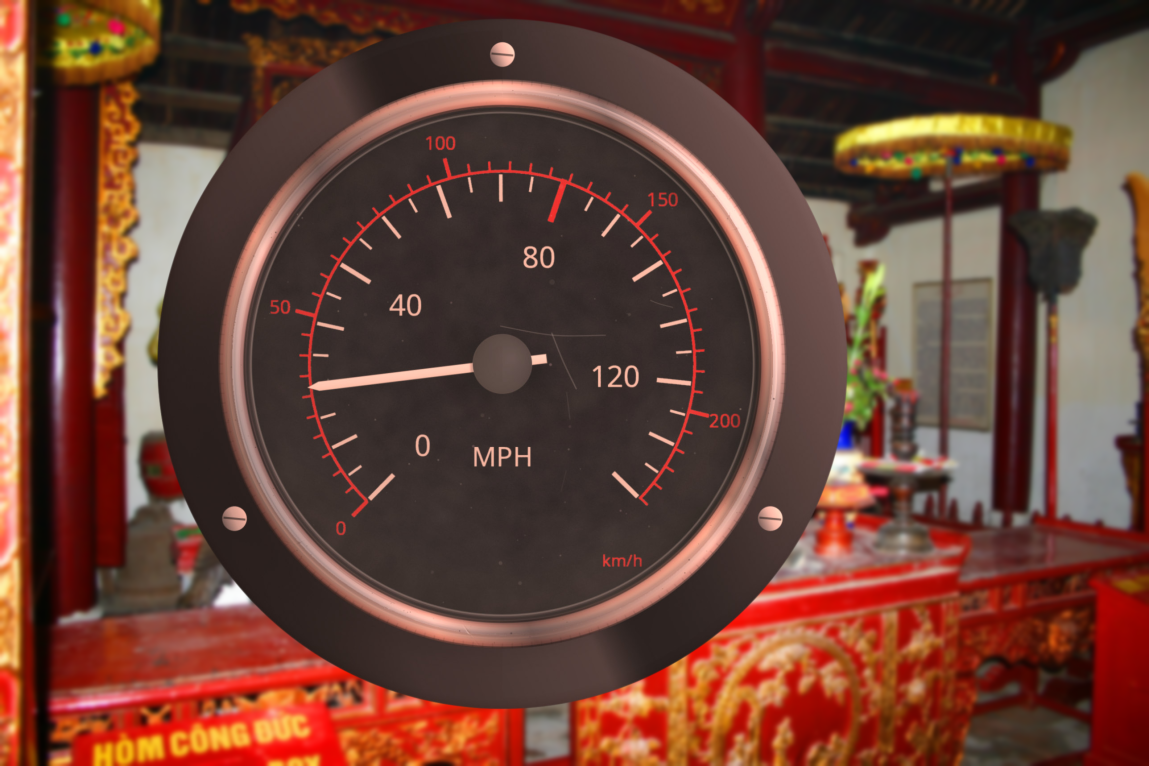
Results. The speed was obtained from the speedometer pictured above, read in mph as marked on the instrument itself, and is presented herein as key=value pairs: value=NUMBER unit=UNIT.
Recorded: value=20 unit=mph
